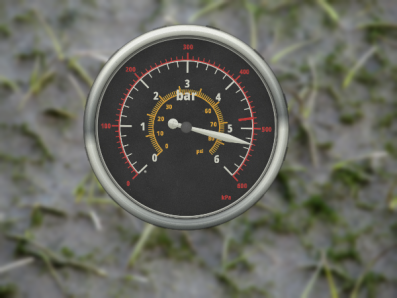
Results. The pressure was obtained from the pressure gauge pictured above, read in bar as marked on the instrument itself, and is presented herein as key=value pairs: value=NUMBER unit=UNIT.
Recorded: value=5.3 unit=bar
